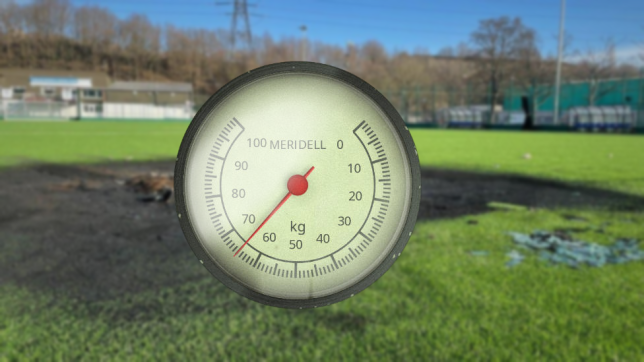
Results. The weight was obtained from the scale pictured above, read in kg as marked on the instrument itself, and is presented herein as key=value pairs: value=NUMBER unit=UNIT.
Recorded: value=65 unit=kg
